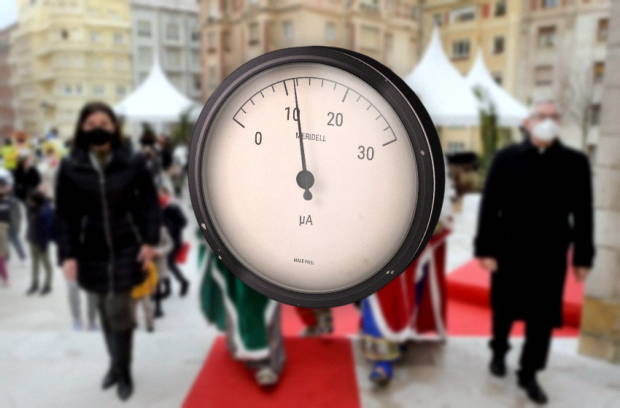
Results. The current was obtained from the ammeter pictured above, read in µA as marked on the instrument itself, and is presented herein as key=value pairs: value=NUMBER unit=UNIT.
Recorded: value=12 unit=µA
